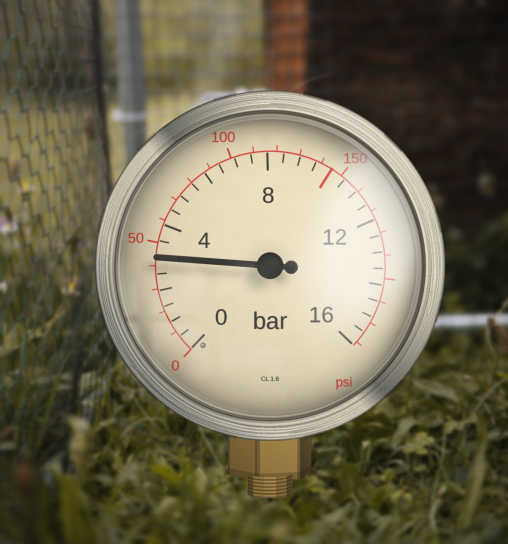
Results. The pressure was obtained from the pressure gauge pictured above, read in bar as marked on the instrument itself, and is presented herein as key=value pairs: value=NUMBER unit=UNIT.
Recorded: value=3 unit=bar
